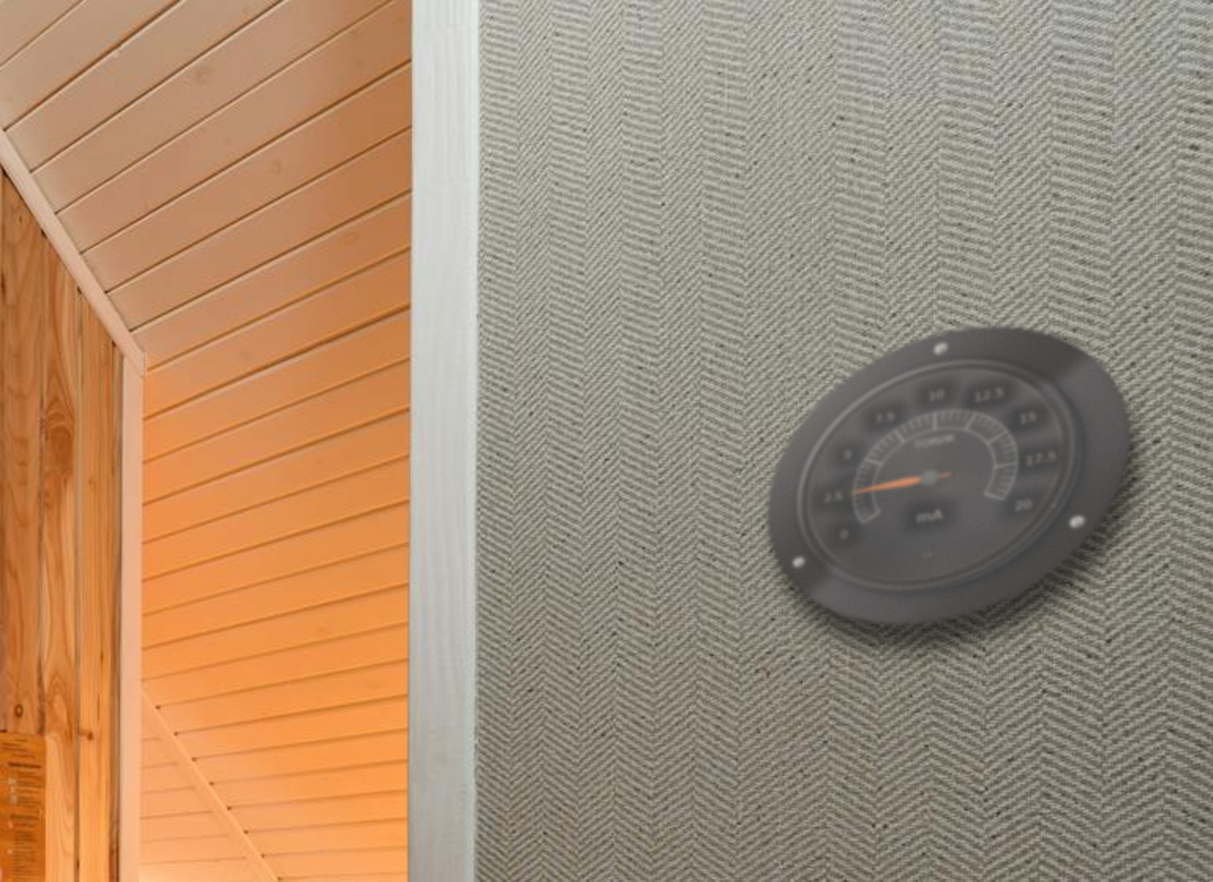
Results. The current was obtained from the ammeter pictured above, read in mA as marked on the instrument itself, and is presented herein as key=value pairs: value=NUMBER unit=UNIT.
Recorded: value=2.5 unit=mA
